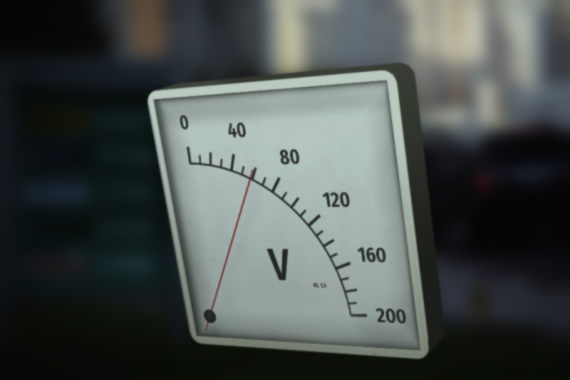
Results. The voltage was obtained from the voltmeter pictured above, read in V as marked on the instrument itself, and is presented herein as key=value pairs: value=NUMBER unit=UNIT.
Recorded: value=60 unit=V
